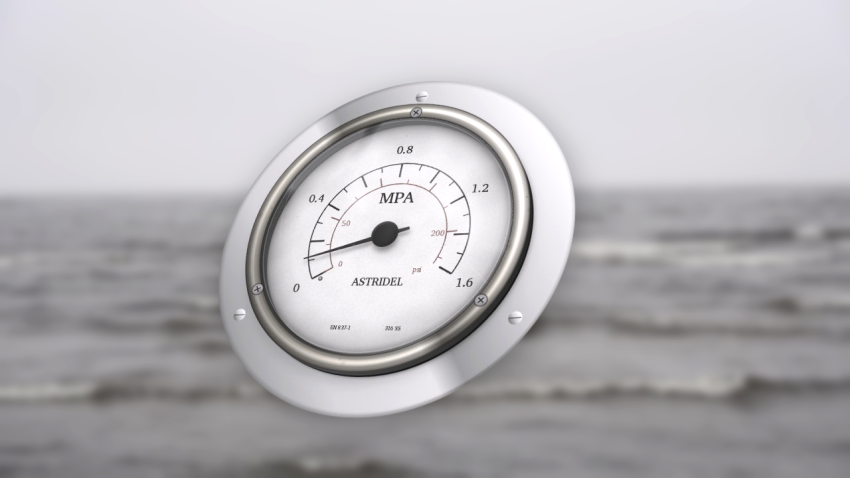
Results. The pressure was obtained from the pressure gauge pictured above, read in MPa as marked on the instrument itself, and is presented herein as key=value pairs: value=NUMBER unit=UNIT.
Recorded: value=0.1 unit=MPa
